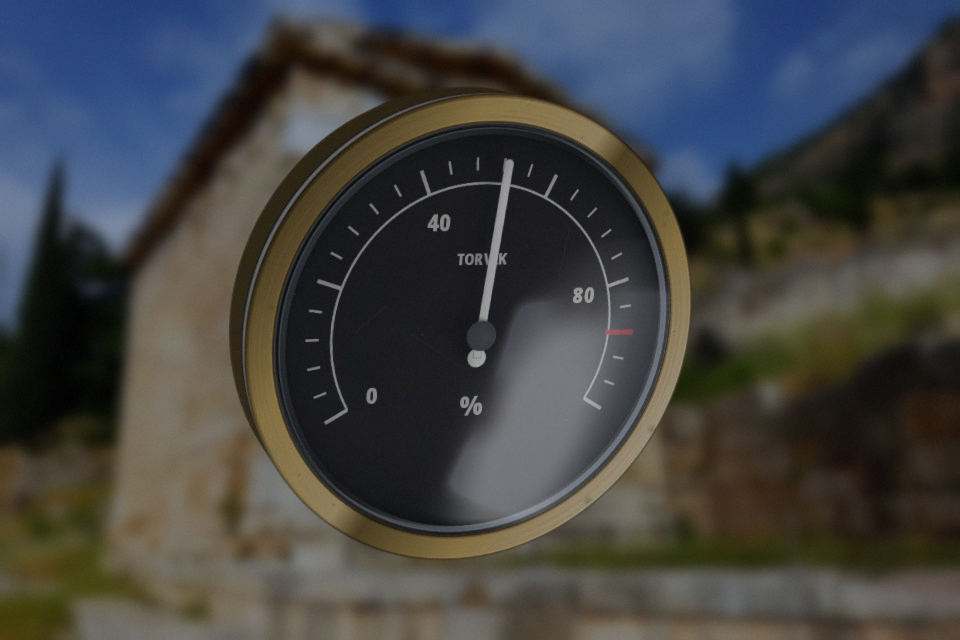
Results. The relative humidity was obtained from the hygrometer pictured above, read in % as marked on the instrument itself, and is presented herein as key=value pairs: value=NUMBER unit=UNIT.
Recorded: value=52 unit=%
